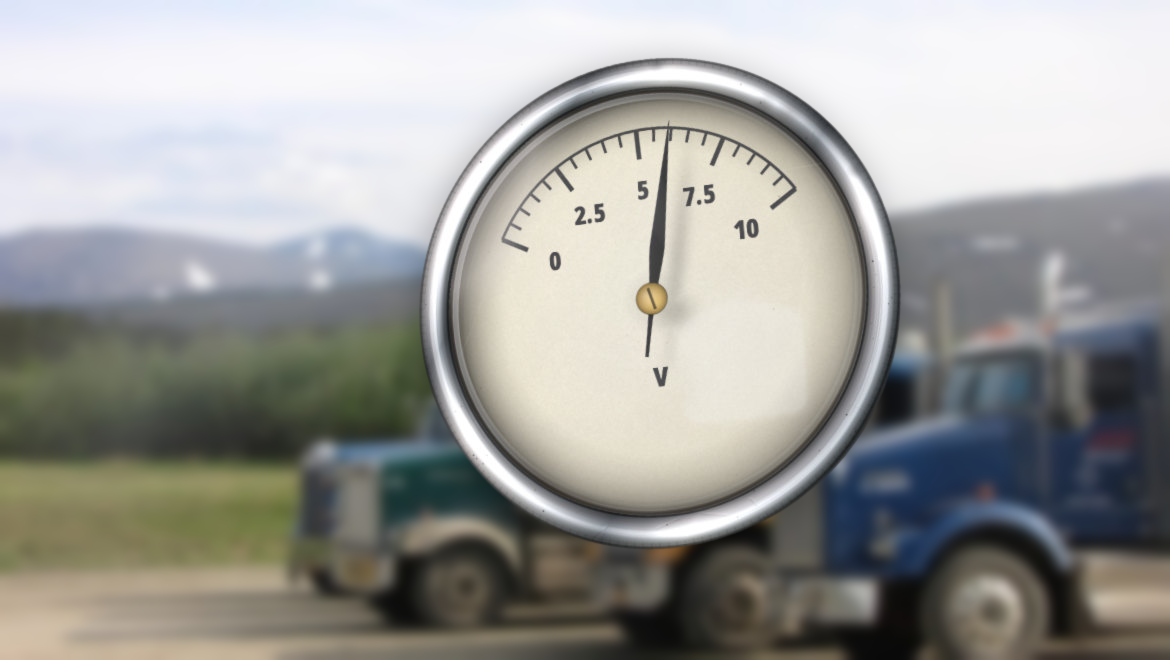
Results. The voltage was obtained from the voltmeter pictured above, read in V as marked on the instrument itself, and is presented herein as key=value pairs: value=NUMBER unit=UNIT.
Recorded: value=6 unit=V
